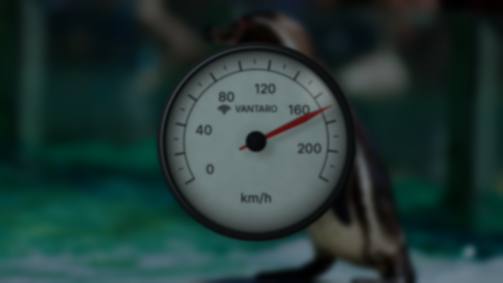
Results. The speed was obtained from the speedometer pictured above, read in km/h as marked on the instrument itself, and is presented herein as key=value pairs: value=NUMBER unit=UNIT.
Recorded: value=170 unit=km/h
